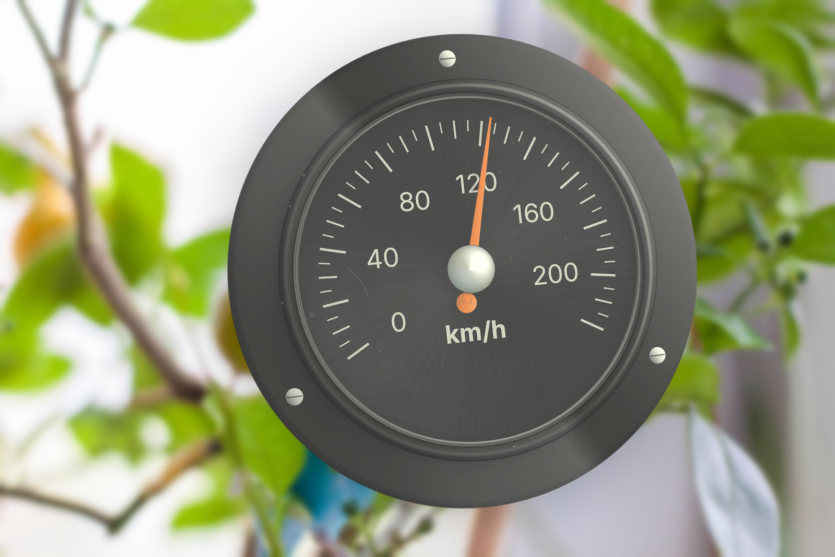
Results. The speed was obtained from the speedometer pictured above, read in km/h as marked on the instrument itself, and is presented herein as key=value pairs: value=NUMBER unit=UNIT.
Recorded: value=122.5 unit=km/h
